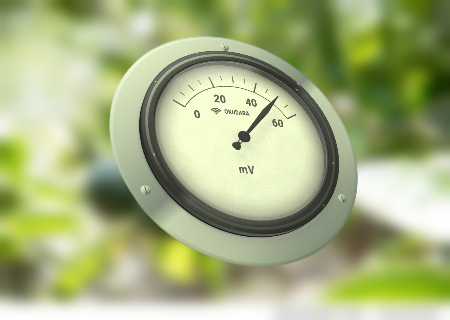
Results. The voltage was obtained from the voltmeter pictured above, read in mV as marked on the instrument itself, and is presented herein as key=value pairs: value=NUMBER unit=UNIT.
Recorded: value=50 unit=mV
